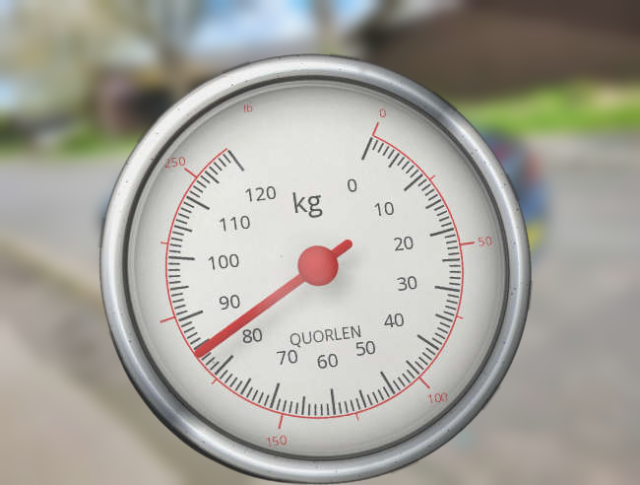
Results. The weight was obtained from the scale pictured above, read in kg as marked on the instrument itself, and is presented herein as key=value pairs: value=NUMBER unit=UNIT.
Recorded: value=84 unit=kg
